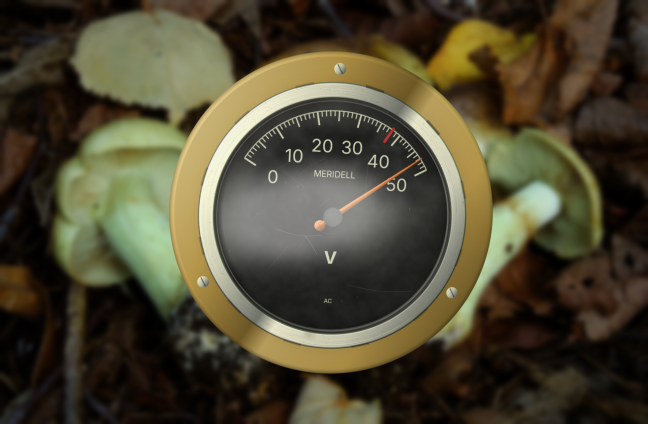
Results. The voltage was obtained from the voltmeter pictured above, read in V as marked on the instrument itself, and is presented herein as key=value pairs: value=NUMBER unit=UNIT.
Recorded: value=47 unit=V
